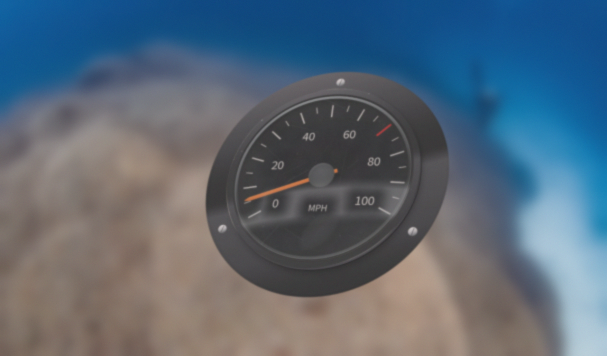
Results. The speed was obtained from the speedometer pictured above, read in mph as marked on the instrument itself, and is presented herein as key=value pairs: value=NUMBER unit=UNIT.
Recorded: value=5 unit=mph
